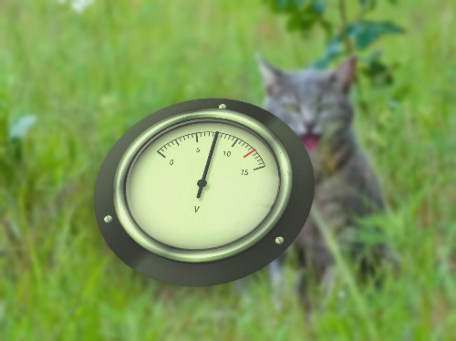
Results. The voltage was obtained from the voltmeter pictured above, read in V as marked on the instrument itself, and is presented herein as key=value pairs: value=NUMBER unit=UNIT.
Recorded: value=7.5 unit=V
